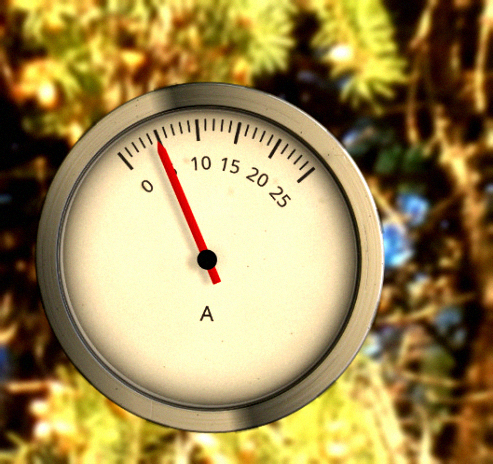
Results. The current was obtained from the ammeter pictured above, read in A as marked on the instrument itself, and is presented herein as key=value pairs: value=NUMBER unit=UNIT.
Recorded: value=5 unit=A
